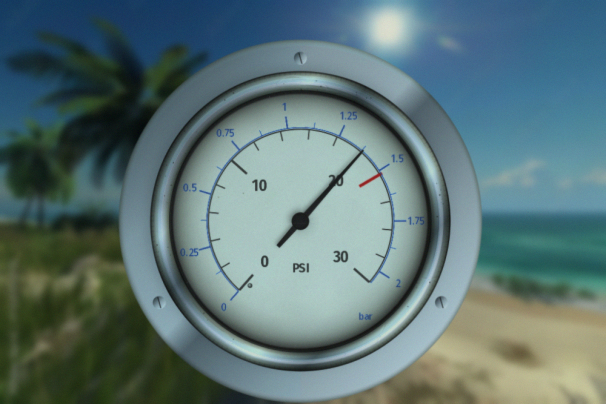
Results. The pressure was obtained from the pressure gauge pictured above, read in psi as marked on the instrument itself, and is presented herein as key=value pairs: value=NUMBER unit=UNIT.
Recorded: value=20 unit=psi
